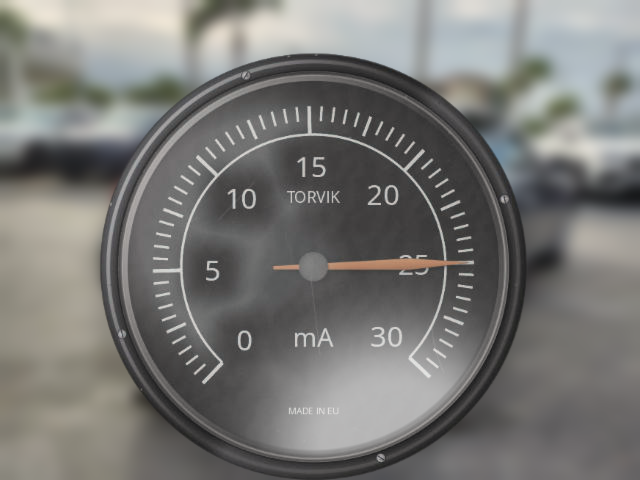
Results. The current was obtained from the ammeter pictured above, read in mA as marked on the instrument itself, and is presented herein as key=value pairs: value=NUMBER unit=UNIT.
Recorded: value=25 unit=mA
